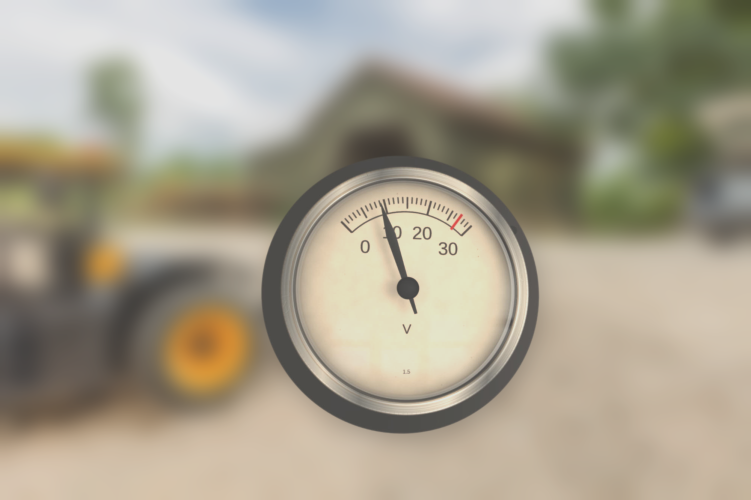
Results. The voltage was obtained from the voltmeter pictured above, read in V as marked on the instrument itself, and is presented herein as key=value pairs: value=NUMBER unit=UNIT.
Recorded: value=9 unit=V
